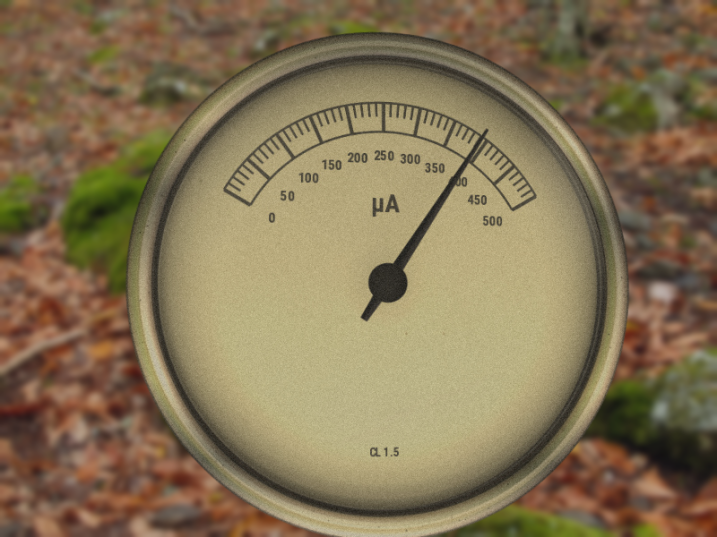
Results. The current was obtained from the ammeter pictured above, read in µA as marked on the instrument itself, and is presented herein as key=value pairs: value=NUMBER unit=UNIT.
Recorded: value=390 unit=µA
